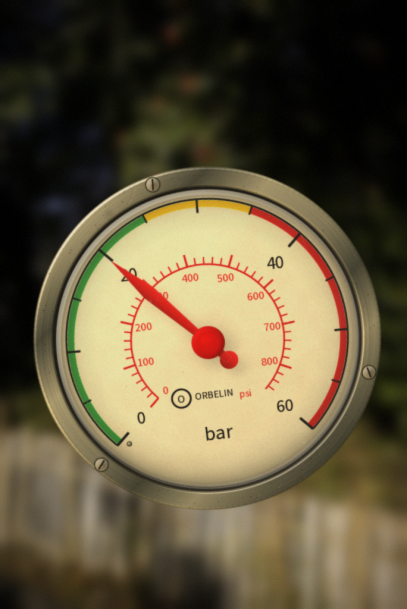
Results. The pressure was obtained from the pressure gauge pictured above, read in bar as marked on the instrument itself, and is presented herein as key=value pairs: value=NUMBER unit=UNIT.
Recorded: value=20 unit=bar
